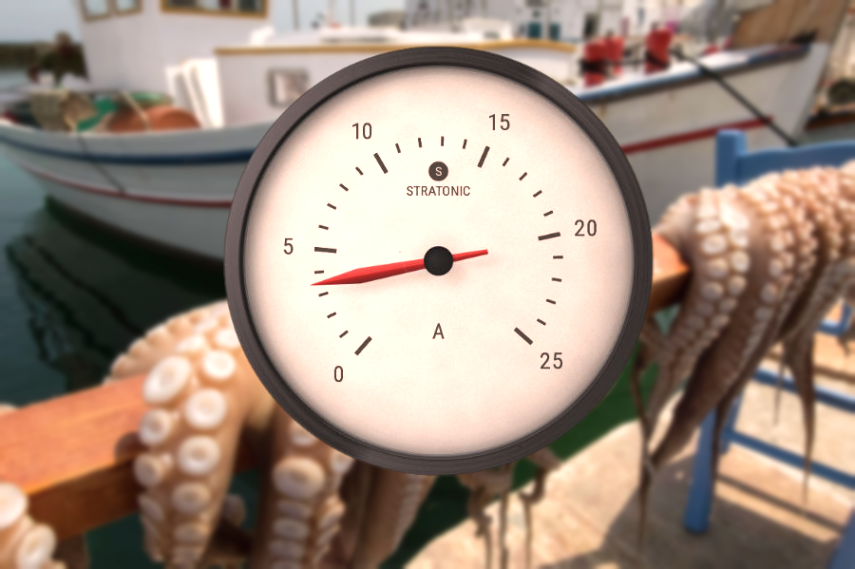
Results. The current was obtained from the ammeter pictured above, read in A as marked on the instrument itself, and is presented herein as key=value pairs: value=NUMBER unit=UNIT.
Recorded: value=3.5 unit=A
